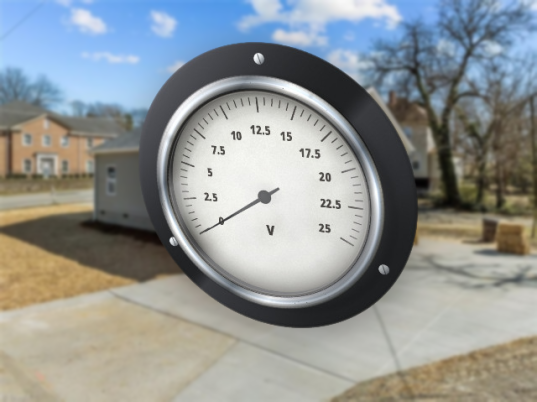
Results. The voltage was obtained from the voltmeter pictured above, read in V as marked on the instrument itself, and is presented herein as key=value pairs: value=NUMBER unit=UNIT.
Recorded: value=0 unit=V
